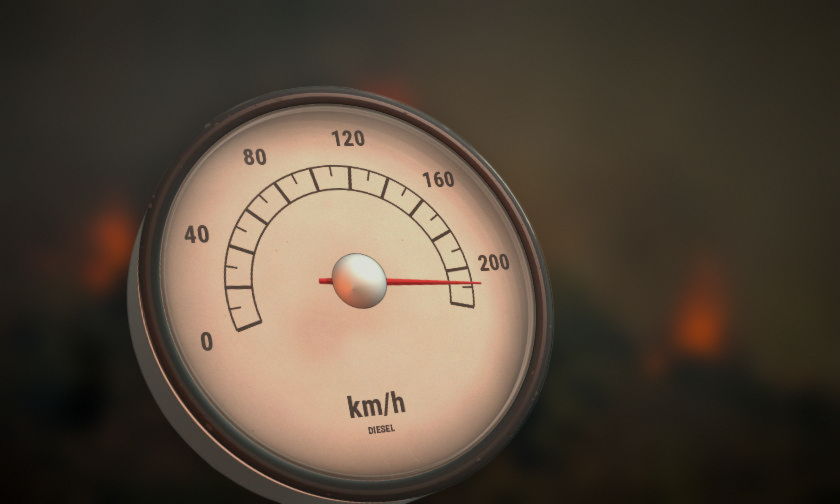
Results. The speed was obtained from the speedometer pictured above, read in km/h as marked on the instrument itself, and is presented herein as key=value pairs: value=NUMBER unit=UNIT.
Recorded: value=210 unit=km/h
